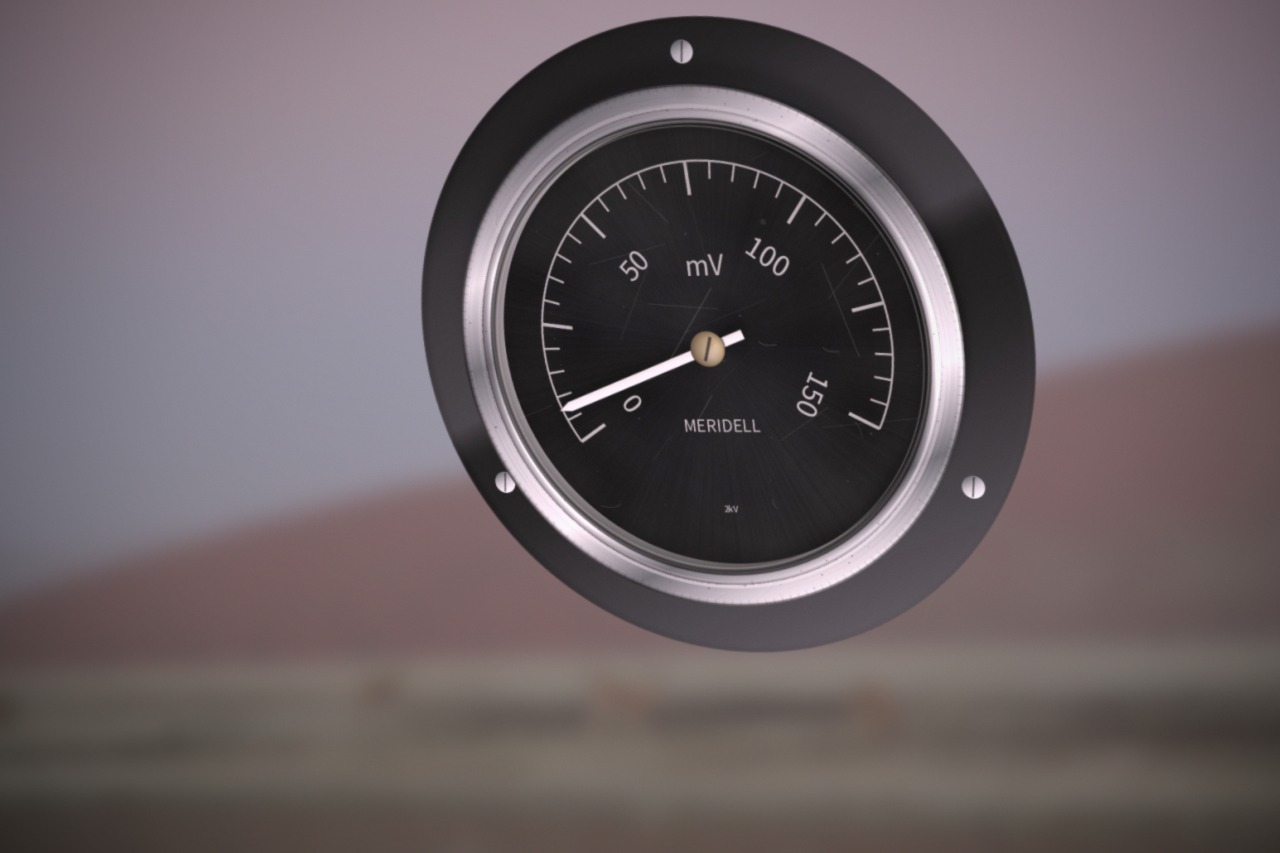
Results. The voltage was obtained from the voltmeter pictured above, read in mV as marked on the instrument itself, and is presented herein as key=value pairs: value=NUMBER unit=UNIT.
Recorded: value=7.5 unit=mV
